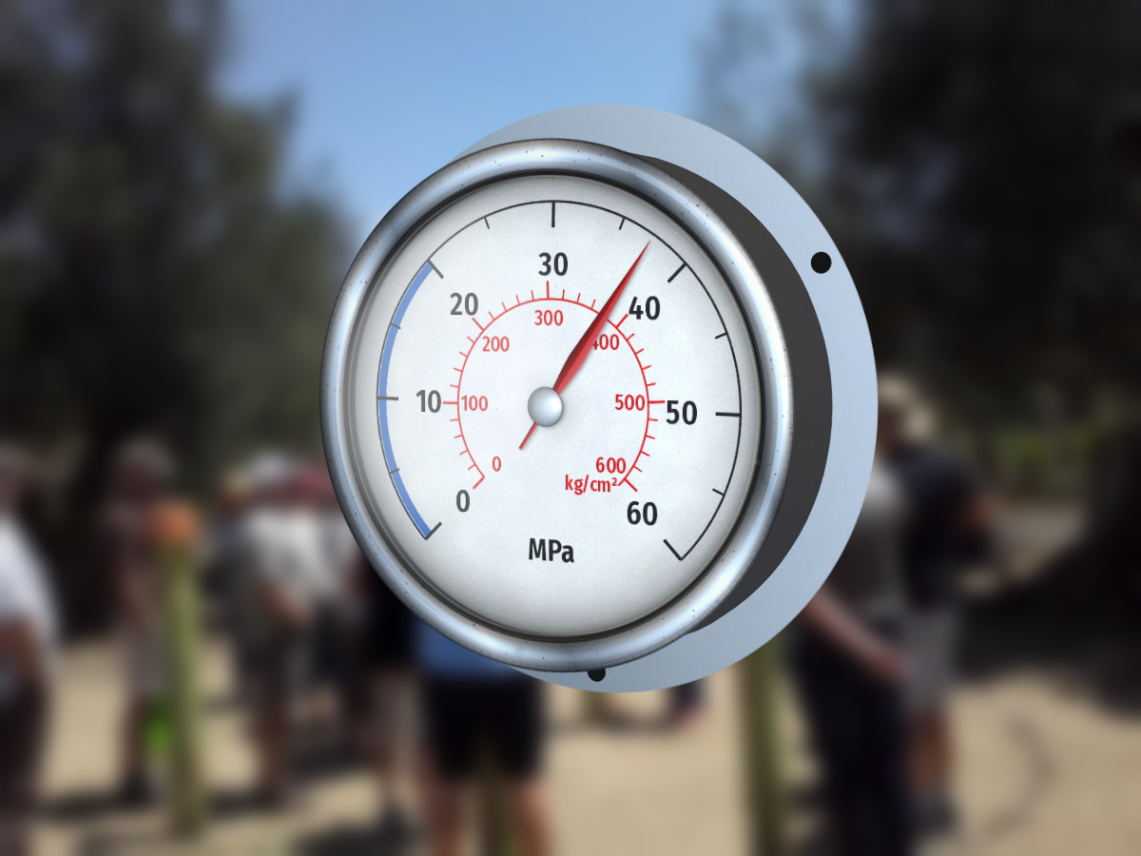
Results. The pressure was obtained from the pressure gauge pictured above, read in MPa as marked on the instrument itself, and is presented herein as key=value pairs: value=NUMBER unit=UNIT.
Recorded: value=37.5 unit=MPa
